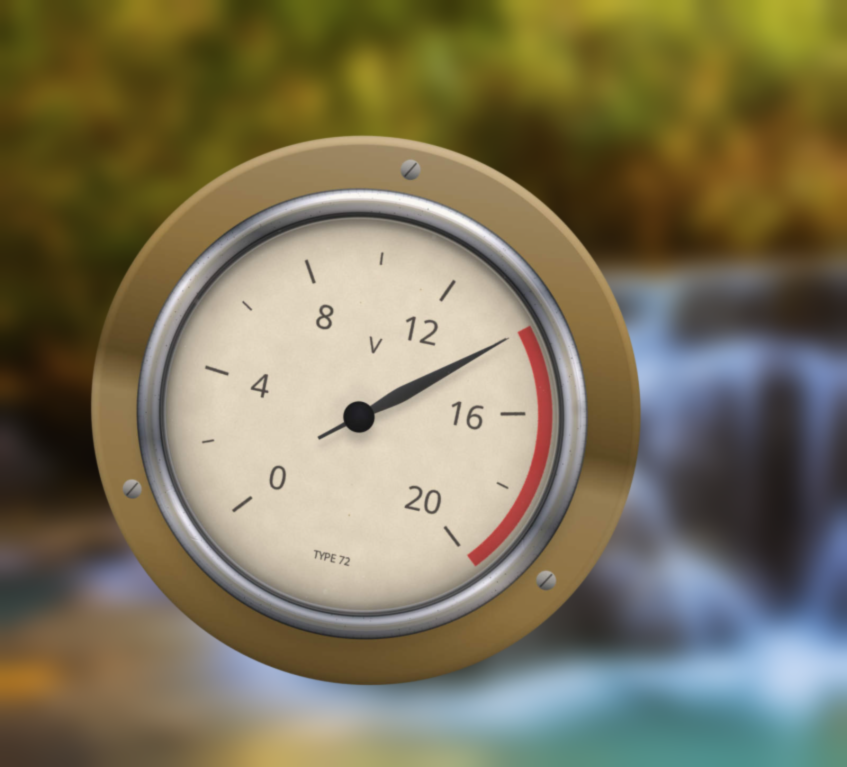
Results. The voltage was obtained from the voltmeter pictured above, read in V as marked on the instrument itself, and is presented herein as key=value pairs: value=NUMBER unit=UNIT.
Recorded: value=14 unit=V
